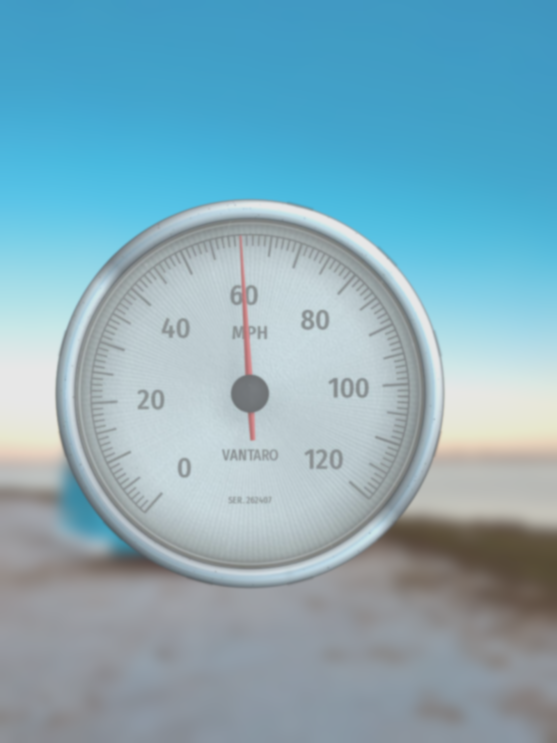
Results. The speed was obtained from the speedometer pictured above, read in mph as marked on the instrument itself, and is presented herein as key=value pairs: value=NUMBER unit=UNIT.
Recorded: value=60 unit=mph
